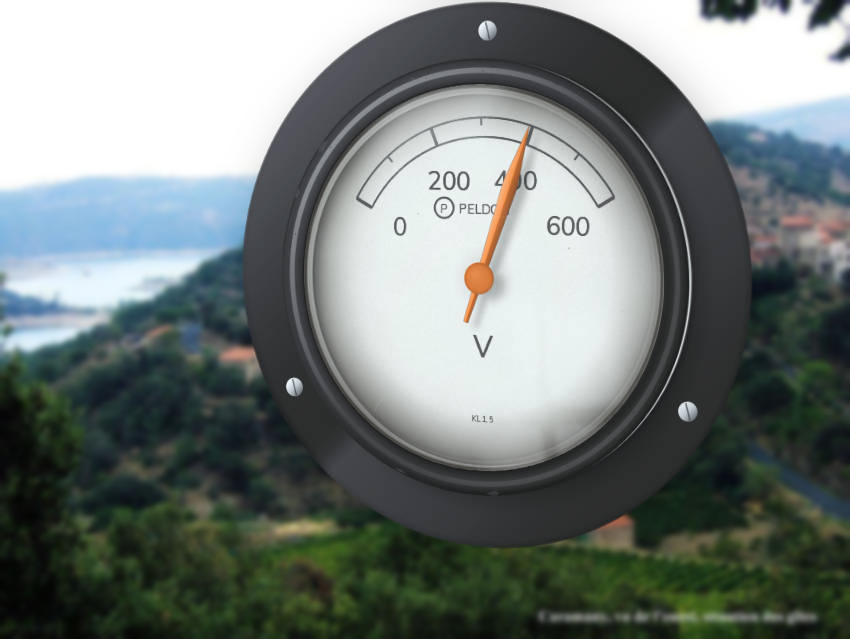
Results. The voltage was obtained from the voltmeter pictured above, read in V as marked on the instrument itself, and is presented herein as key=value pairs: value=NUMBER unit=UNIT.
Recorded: value=400 unit=V
